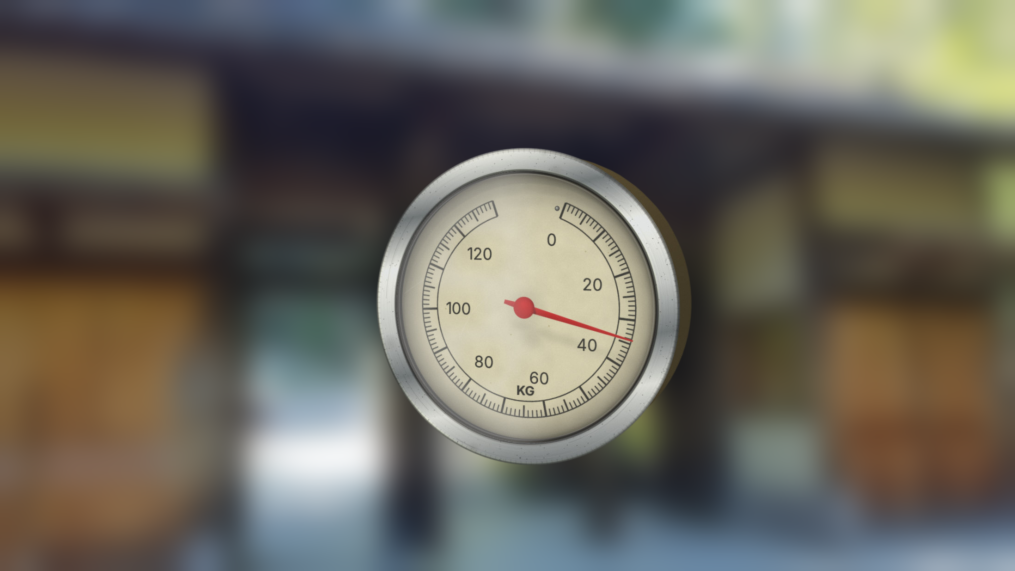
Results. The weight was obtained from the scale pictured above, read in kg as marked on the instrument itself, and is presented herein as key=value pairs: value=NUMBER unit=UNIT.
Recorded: value=34 unit=kg
